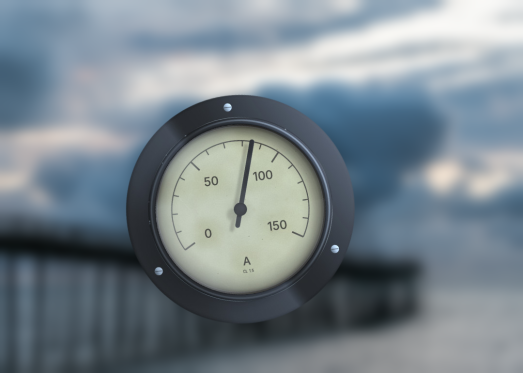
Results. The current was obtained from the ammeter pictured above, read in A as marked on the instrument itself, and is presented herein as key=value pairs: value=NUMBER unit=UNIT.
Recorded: value=85 unit=A
